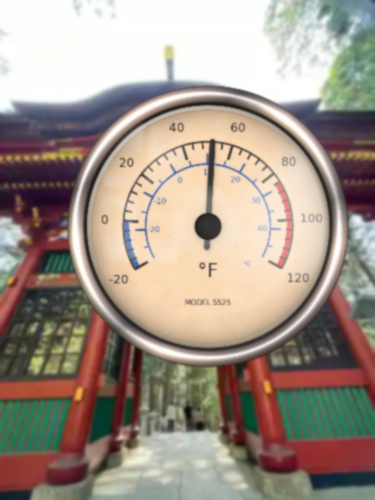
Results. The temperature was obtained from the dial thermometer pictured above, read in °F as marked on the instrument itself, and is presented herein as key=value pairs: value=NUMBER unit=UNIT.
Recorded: value=52 unit=°F
